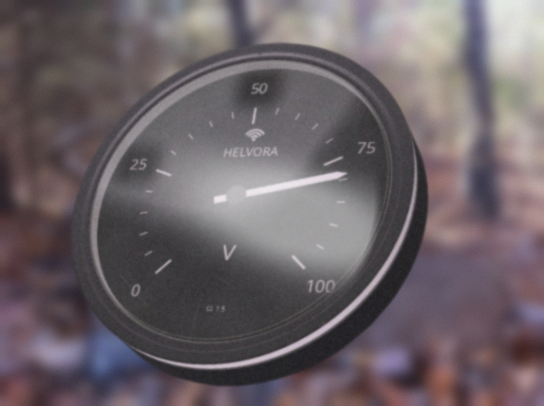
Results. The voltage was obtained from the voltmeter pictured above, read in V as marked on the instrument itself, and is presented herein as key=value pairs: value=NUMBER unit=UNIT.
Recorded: value=80 unit=V
